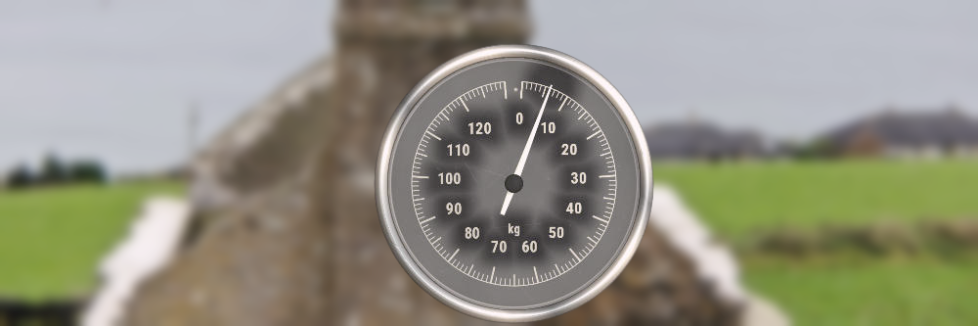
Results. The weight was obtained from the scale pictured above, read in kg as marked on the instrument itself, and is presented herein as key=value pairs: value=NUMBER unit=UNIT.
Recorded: value=6 unit=kg
